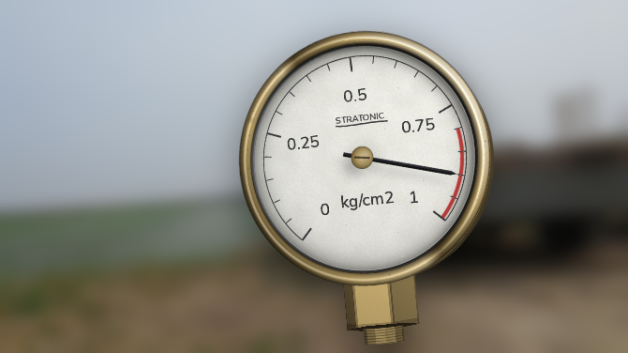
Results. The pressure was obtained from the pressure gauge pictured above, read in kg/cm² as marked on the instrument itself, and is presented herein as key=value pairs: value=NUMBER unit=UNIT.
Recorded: value=0.9 unit=kg/cm²
